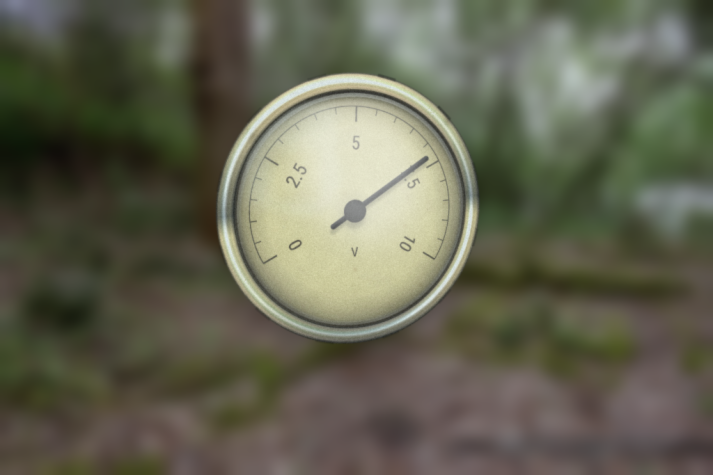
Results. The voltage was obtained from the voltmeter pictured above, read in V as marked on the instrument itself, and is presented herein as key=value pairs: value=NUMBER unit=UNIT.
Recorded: value=7.25 unit=V
